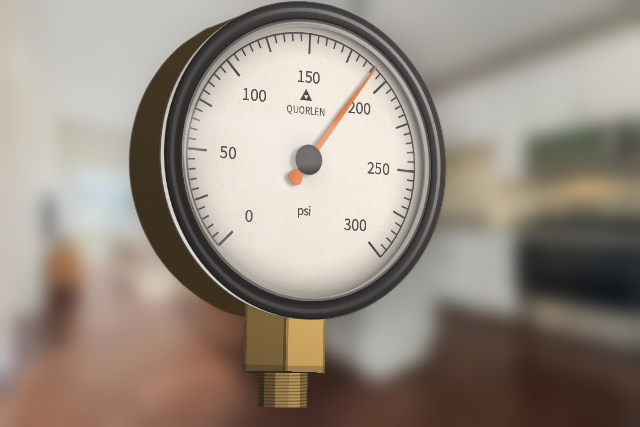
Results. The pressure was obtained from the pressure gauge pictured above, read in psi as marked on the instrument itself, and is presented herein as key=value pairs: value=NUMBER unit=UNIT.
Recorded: value=190 unit=psi
